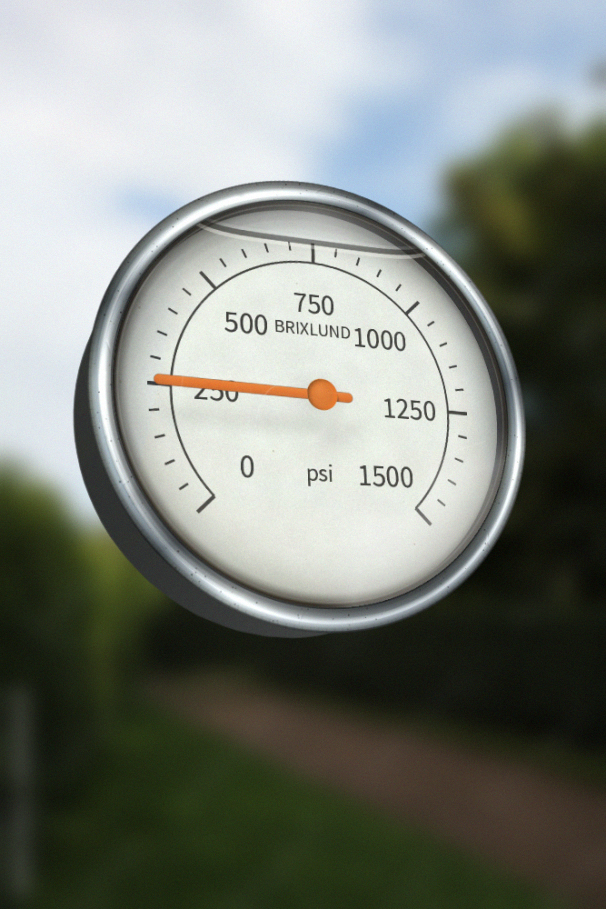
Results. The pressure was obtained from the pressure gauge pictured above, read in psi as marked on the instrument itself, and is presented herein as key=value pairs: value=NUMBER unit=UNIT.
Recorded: value=250 unit=psi
